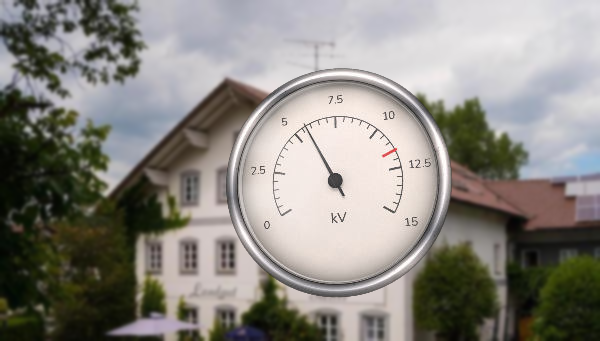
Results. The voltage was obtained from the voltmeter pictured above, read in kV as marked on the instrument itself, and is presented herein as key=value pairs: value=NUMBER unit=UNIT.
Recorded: value=5.75 unit=kV
